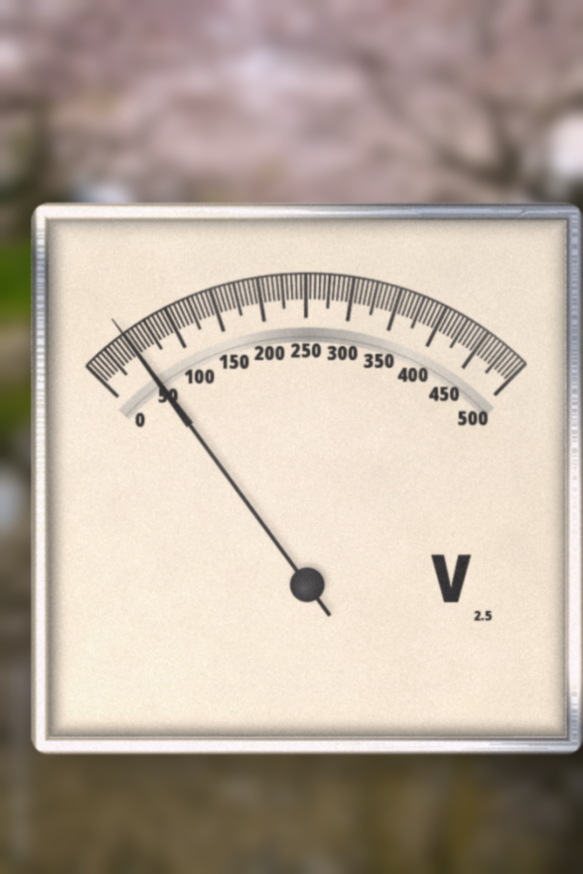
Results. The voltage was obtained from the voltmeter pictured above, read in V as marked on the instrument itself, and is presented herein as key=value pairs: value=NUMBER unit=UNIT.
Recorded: value=50 unit=V
